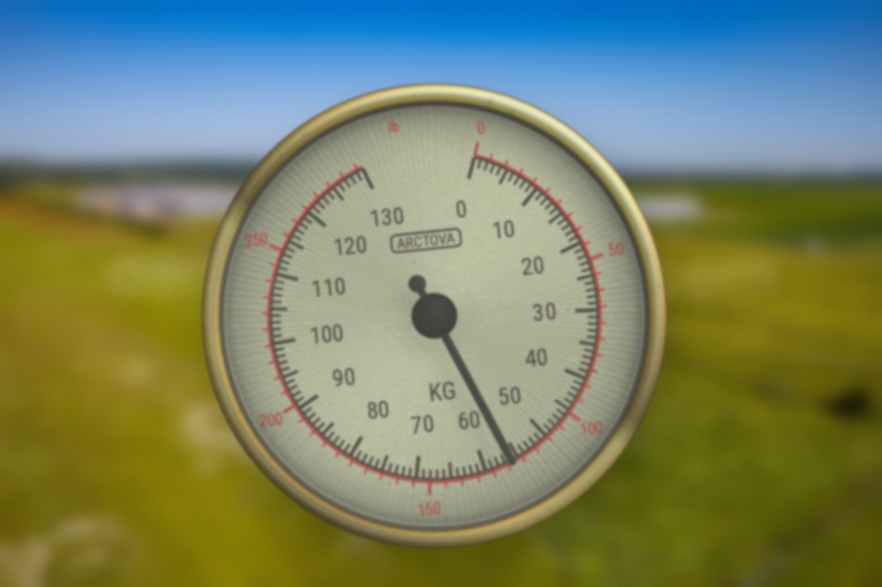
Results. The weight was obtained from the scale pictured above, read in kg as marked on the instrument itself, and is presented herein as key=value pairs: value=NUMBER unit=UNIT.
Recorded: value=56 unit=kg
